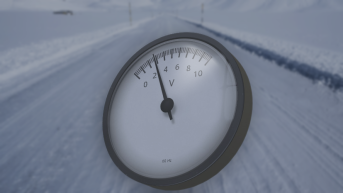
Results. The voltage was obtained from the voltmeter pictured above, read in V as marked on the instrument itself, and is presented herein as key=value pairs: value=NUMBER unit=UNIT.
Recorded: value=3 unit=V
